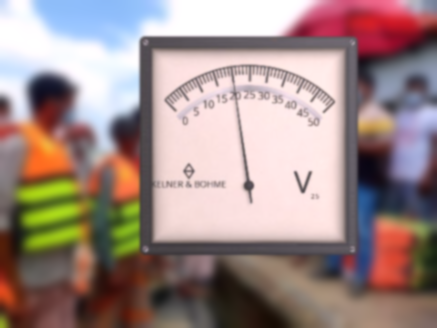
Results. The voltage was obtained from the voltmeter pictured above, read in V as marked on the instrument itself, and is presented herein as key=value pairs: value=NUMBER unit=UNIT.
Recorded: value=20 unit=V
